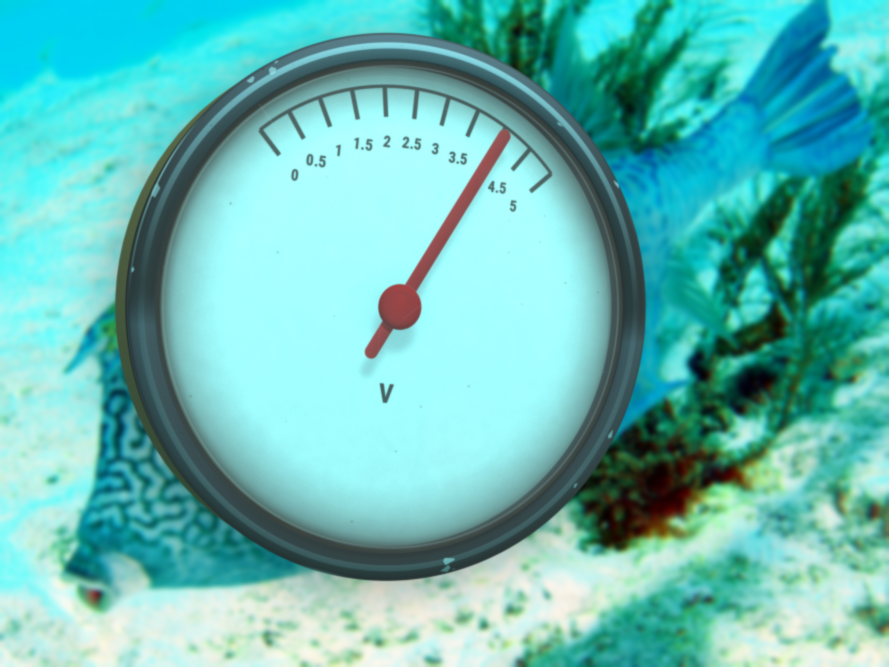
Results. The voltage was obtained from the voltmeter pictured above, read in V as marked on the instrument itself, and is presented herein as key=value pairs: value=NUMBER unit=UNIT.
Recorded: value=4 unit=V
